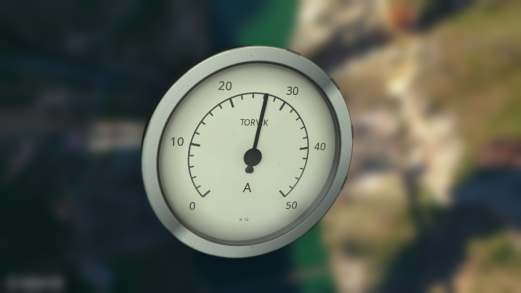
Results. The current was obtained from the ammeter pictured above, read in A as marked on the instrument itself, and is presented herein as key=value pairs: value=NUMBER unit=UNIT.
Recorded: value=26 unit=A
